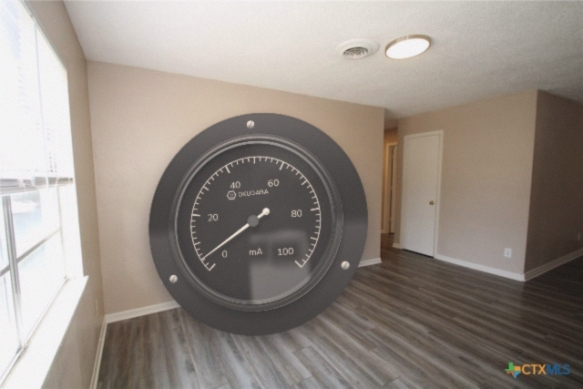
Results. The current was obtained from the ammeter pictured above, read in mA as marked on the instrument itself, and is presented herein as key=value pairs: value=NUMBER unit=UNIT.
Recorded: value=4 unit=mA
